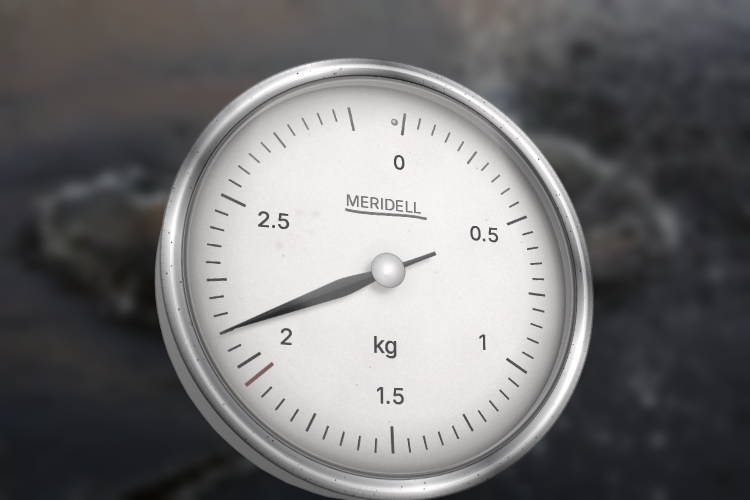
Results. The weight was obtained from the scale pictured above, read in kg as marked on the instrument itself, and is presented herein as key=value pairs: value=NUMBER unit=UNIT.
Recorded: value=2.1 unit=kg
